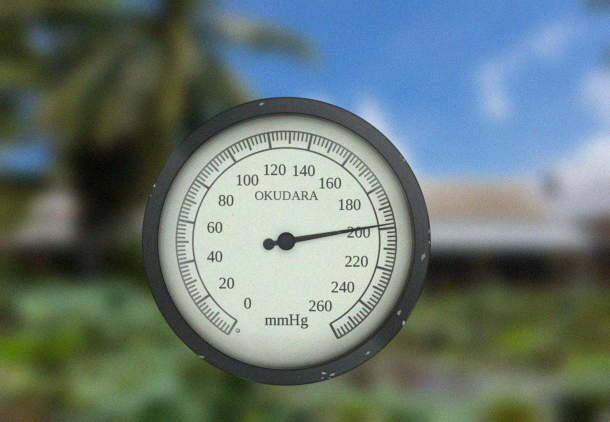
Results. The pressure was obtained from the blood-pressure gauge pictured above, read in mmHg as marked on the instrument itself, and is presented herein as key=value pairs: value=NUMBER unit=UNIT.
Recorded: value=198 unit=mmHg
